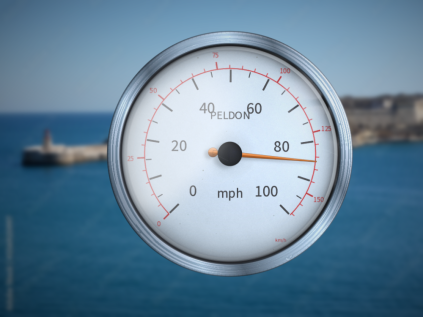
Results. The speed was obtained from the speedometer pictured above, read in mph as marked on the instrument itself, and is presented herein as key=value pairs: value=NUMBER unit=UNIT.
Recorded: value=85 unit=mph
